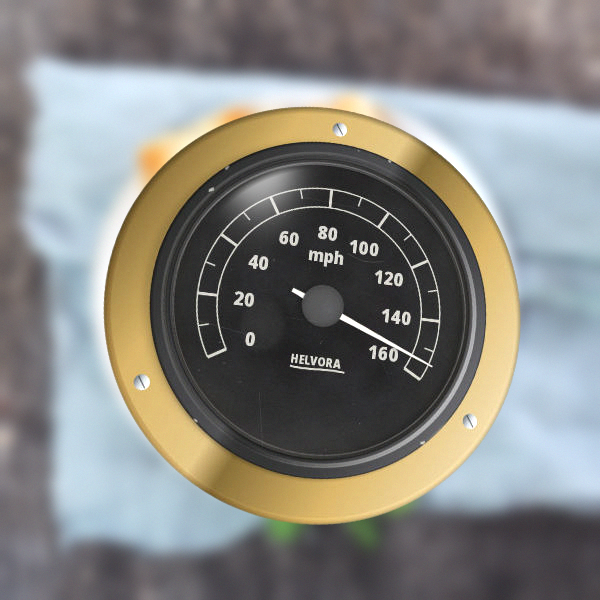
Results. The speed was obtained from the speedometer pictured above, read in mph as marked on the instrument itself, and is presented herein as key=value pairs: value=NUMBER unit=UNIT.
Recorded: value=155 unit=mph
